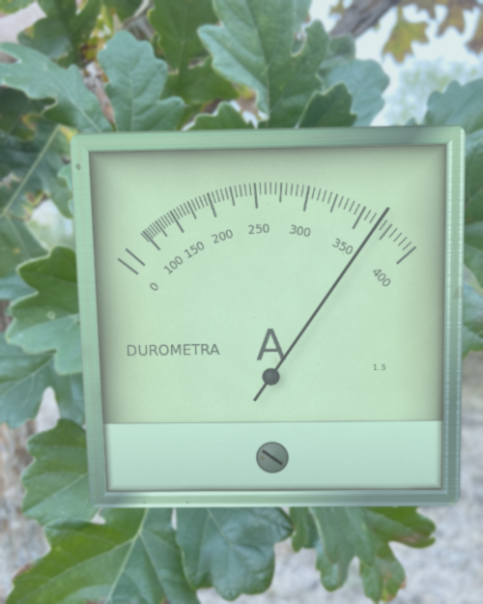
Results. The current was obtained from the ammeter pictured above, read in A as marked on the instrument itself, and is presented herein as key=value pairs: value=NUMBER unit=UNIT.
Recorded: value=365 unit=A
